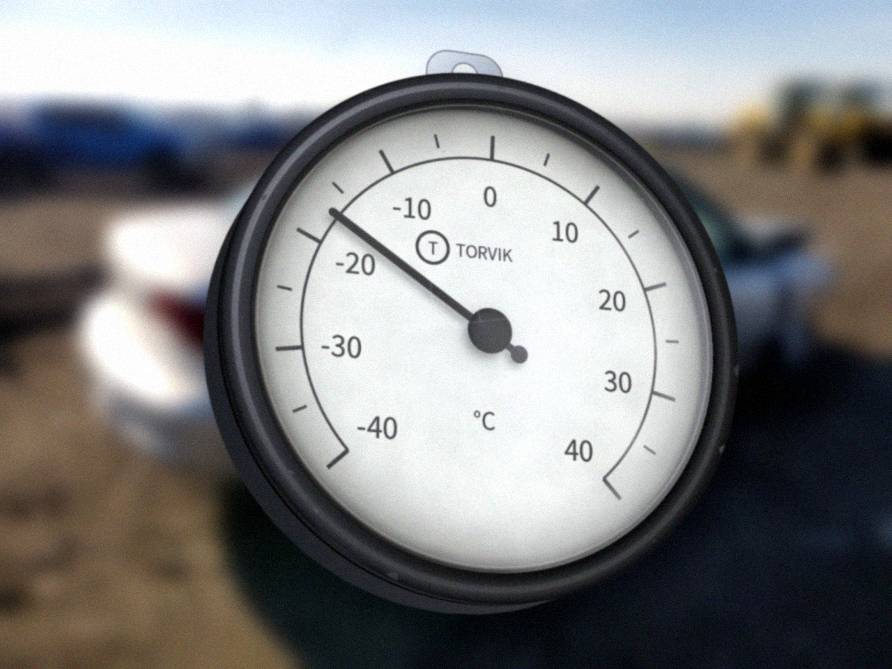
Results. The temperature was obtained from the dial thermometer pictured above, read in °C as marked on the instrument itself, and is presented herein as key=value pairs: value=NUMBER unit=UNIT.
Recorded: value=-17.5 unit=°C
